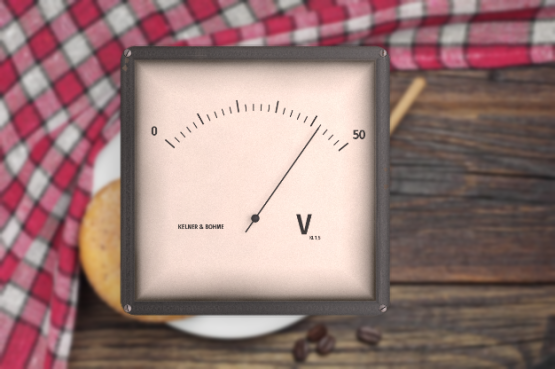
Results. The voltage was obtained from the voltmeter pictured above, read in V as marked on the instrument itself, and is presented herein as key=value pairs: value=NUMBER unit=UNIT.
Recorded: value=42 unit=V
